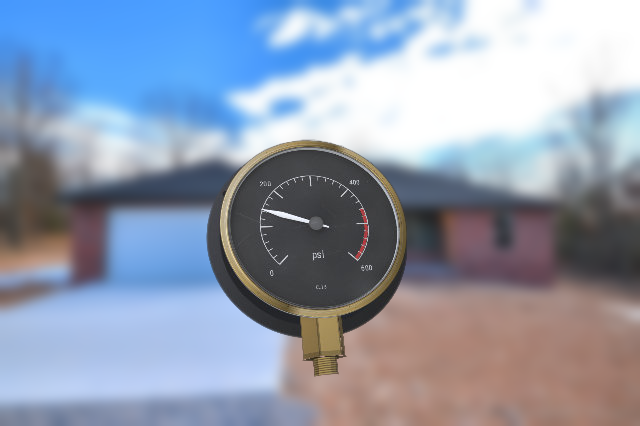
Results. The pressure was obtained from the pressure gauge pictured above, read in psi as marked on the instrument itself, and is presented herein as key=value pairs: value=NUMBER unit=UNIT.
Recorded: value=140 unit=psi
